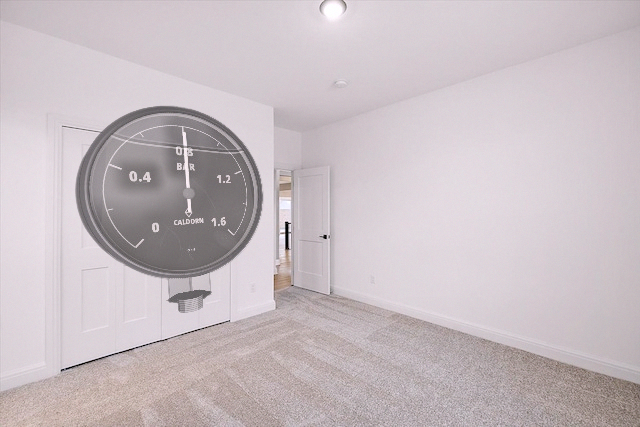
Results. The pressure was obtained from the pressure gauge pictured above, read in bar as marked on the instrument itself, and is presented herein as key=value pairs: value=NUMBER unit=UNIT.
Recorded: value=0.8 unit=bar
